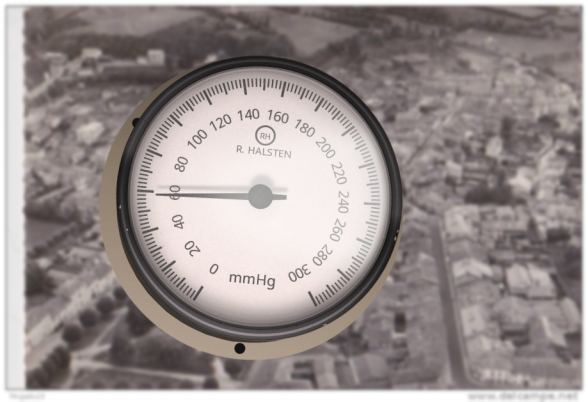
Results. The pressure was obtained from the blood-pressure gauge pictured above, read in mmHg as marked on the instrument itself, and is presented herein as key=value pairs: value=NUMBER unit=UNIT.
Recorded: value=58 unit=mmHg
